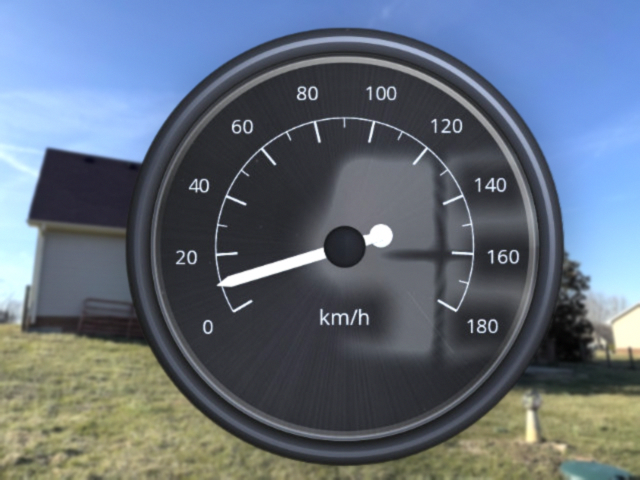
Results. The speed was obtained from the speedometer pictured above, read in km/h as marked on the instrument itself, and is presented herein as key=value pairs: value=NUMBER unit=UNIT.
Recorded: value=10 unit=km/h
